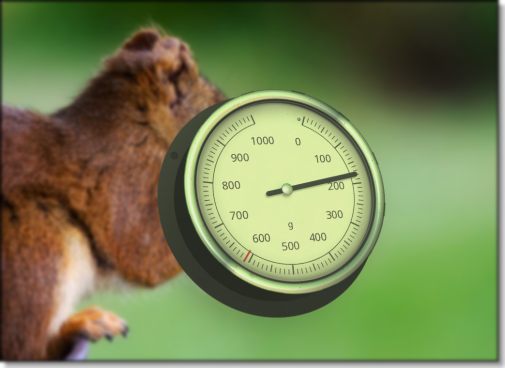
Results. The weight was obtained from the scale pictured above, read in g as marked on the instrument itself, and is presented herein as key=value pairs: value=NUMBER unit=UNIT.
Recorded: value=180 unit=g
